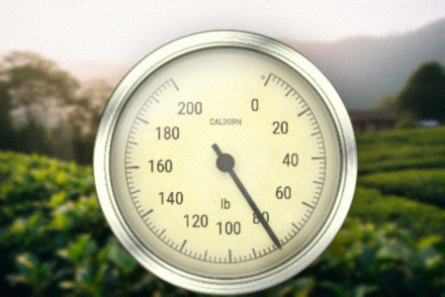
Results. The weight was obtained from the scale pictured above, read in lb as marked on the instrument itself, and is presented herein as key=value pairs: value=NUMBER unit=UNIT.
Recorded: value=80 unit=lb
